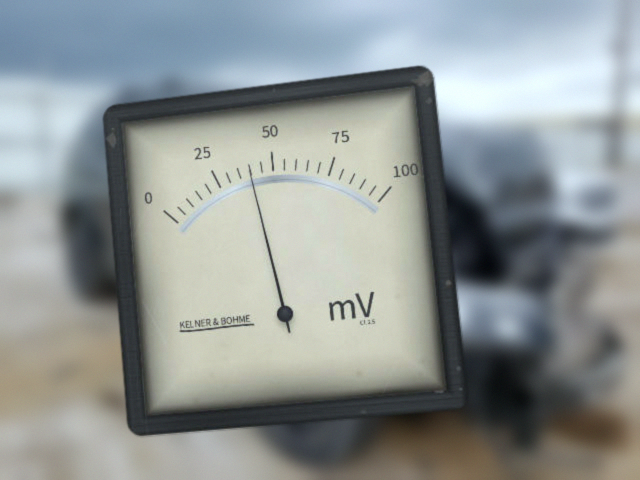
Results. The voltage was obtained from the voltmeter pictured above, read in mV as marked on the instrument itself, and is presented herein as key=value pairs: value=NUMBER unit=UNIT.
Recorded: value=40 unit=mV
